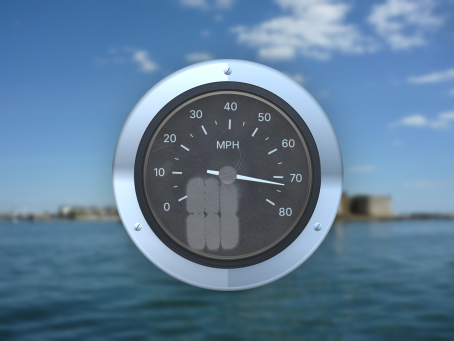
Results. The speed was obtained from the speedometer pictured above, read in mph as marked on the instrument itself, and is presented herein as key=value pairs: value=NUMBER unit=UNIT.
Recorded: value=72.5 unit=mph
